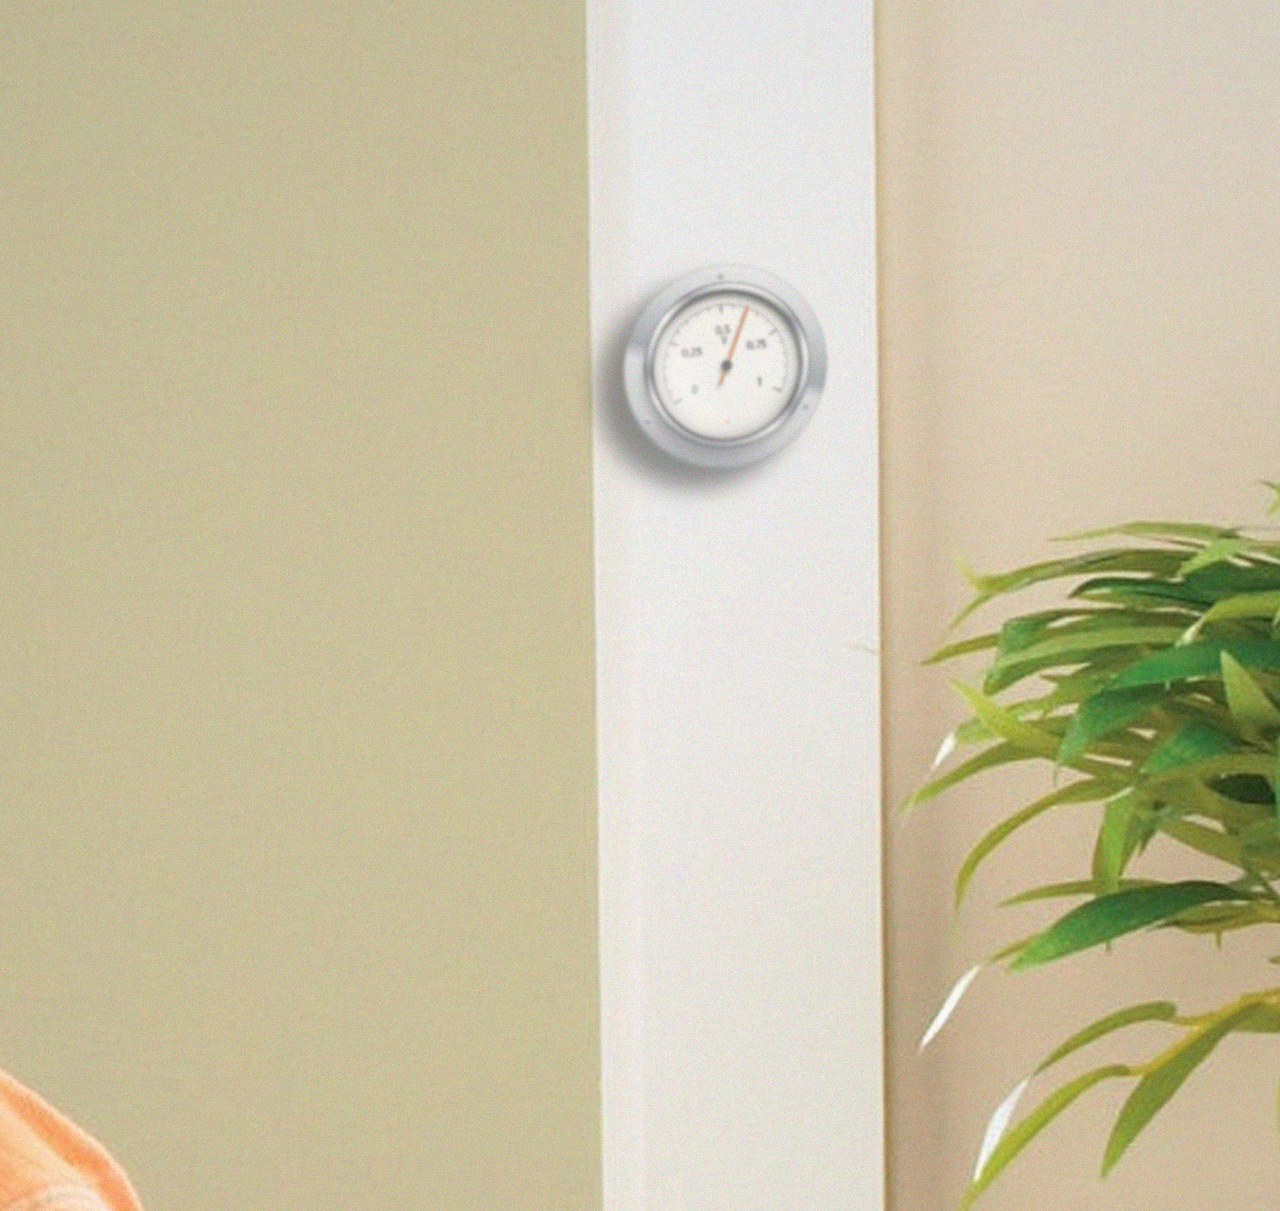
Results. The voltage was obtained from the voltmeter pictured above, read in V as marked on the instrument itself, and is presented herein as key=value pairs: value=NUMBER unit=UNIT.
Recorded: value=0.6 unit=V
